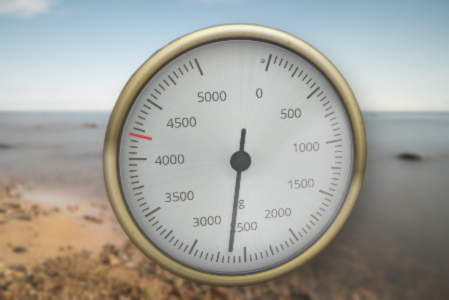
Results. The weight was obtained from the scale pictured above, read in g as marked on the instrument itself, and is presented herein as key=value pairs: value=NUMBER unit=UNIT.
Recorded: value=2650 unit=g
